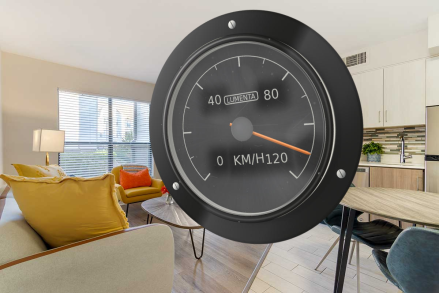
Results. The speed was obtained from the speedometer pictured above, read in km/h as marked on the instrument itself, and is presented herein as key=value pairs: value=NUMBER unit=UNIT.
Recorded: value=110 unit=km/h
